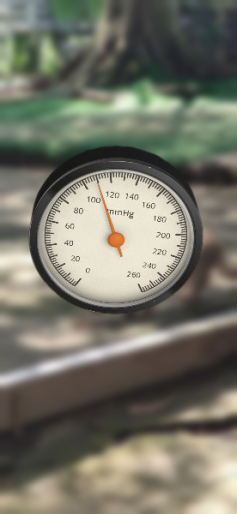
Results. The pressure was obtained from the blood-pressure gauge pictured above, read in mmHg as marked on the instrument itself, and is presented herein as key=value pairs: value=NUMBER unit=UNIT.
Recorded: value=110 unit=mmHg
